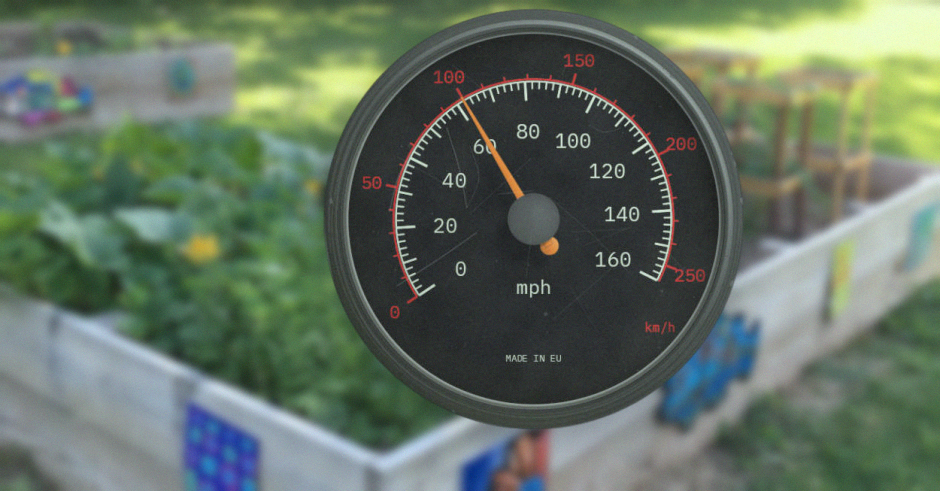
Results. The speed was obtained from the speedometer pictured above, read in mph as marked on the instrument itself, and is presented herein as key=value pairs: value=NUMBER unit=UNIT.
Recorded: value=62 unit=mph
